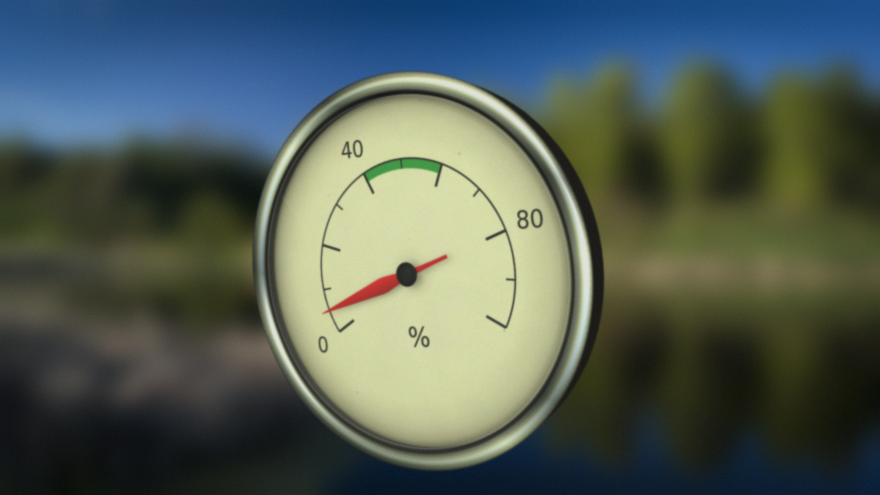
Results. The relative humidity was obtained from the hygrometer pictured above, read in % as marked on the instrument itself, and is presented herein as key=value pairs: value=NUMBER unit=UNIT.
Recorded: value=5 unit=%
